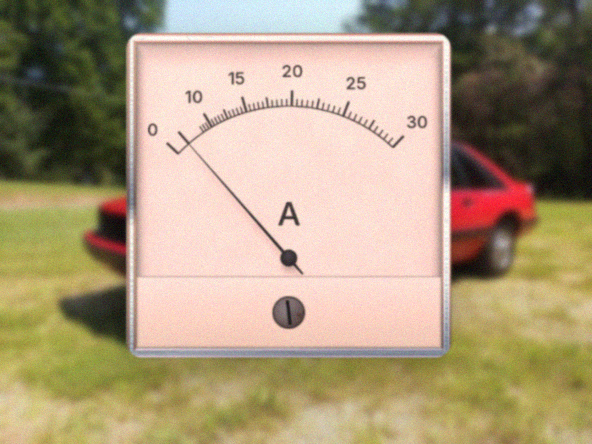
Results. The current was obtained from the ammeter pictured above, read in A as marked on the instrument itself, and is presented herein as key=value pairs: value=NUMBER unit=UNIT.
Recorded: value=5 unit=A
